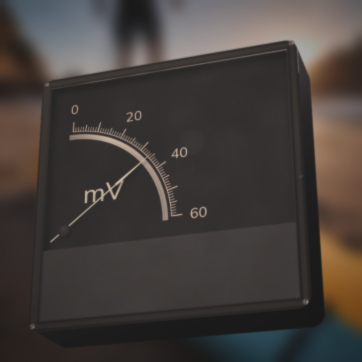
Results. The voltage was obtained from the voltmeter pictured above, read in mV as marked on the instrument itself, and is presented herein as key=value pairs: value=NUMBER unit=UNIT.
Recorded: value=35 unit=mV
